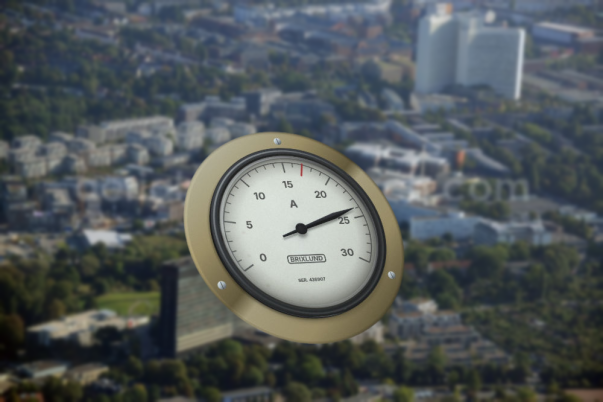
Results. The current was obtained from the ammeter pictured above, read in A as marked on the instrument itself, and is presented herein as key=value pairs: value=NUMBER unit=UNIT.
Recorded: value=24 unit=A
